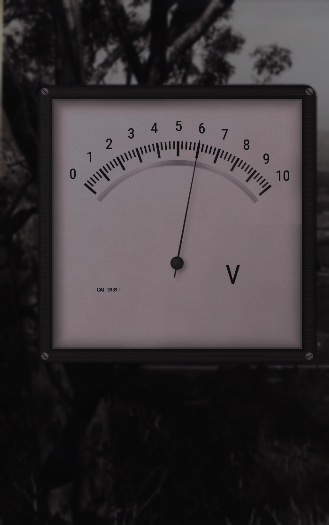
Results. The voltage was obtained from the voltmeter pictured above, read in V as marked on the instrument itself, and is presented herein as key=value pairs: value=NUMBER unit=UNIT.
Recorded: value=6 unit=V
